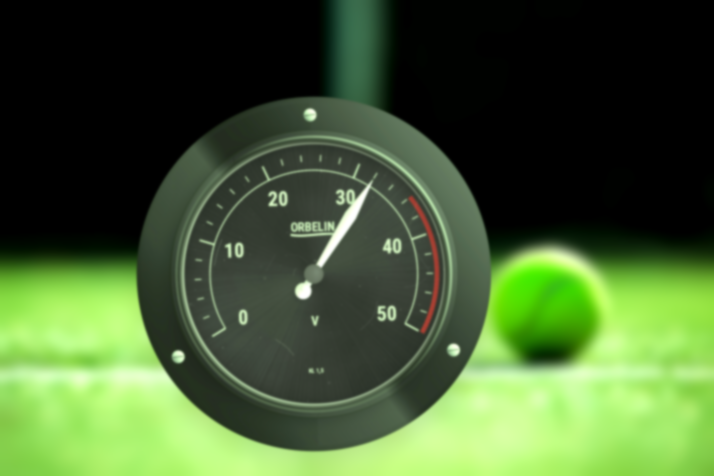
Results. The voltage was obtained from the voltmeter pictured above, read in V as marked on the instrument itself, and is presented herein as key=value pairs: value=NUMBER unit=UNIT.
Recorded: value=32 unit=V
